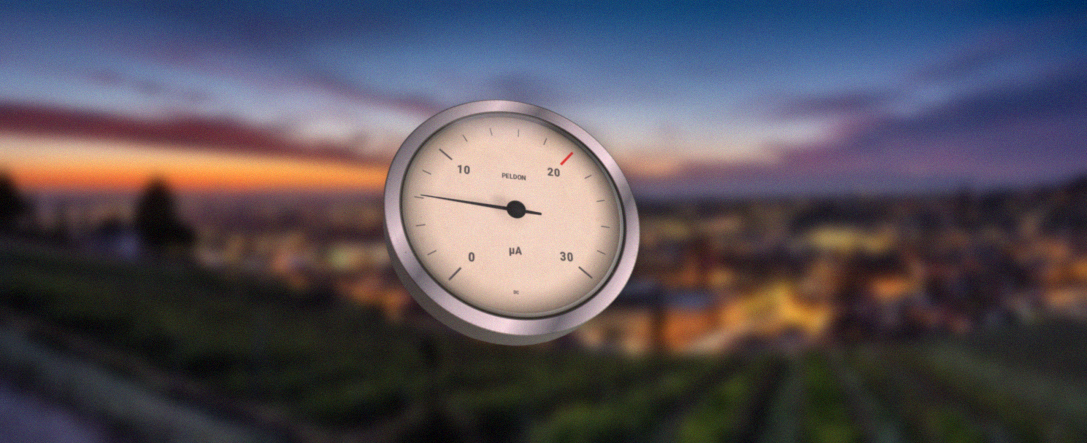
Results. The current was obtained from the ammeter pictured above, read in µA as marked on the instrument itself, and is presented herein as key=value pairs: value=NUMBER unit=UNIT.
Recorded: value=6 unit=µA
